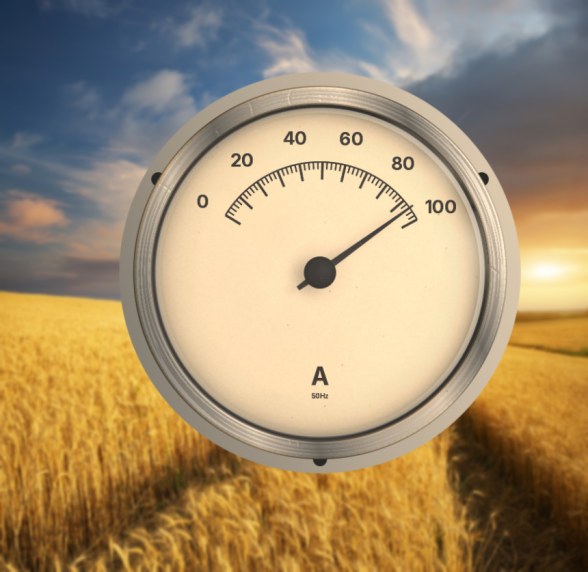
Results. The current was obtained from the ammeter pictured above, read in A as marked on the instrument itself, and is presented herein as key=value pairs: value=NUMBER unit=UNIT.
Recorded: value=94 unit=A
